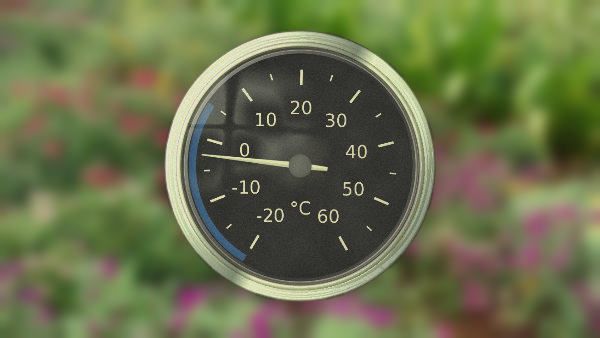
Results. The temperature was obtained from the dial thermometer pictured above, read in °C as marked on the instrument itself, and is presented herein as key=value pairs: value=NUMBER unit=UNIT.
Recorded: value=-2.5 unit=°C
